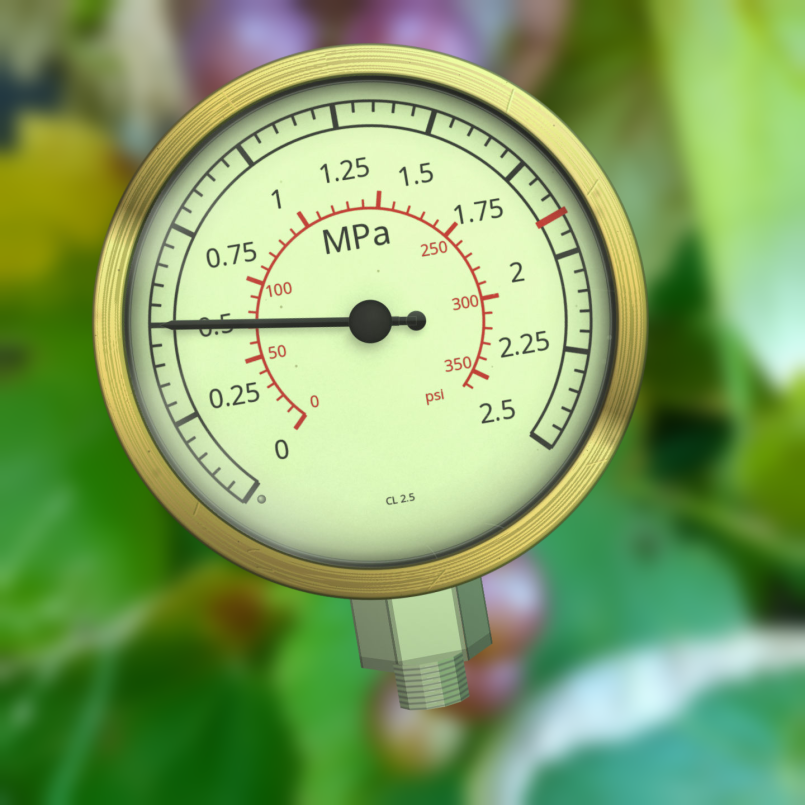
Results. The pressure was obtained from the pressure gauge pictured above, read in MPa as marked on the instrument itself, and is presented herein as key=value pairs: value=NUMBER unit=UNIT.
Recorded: value=0.5 unit=MPa
